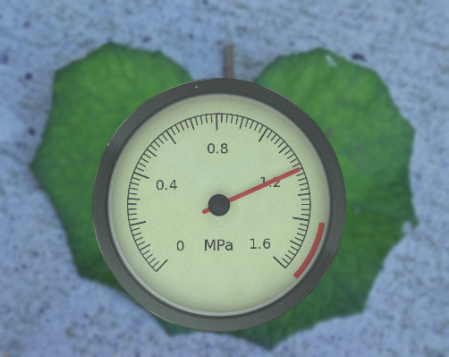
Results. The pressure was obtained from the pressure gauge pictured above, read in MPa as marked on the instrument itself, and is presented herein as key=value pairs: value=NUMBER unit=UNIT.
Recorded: value=1.2 unit=MPa
